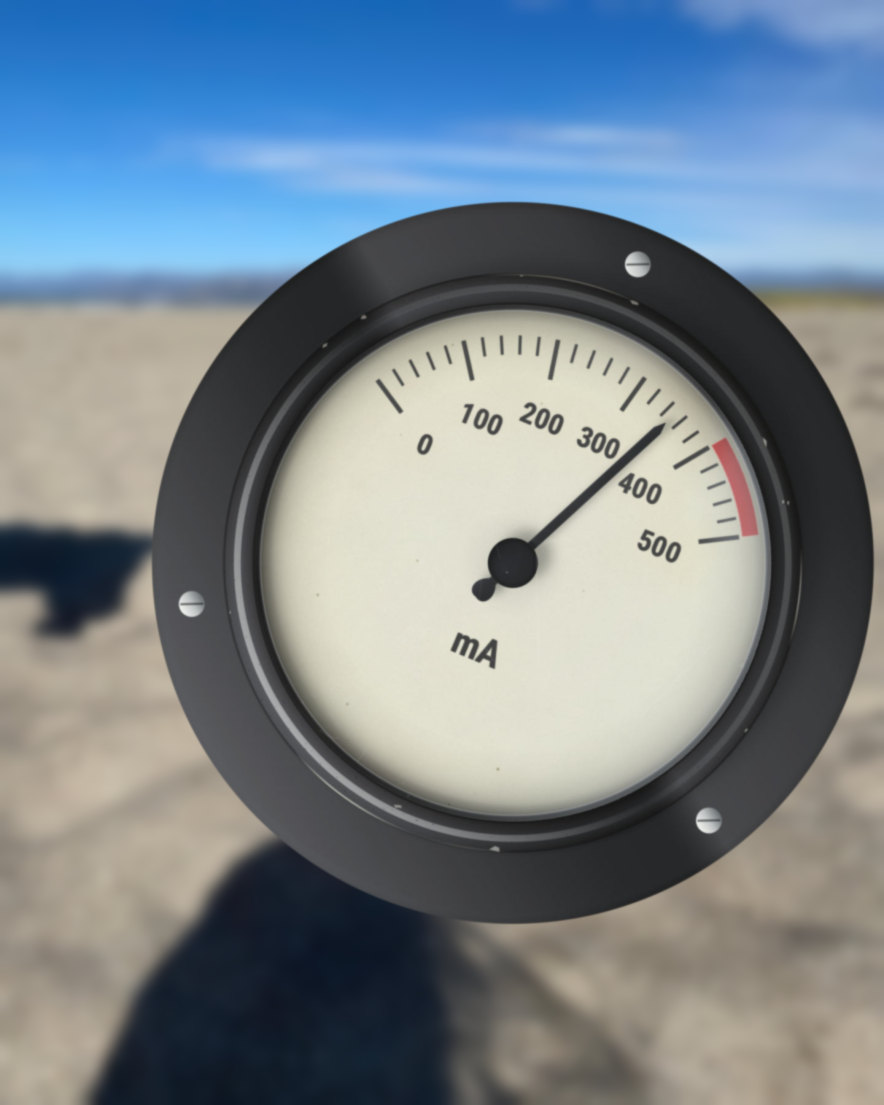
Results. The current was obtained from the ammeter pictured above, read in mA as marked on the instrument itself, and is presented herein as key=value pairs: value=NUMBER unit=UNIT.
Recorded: value=350 unit=mA
